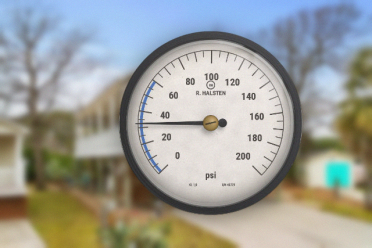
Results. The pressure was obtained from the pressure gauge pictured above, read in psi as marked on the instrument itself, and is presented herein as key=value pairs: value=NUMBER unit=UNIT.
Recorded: value=32.5 unit=psi
